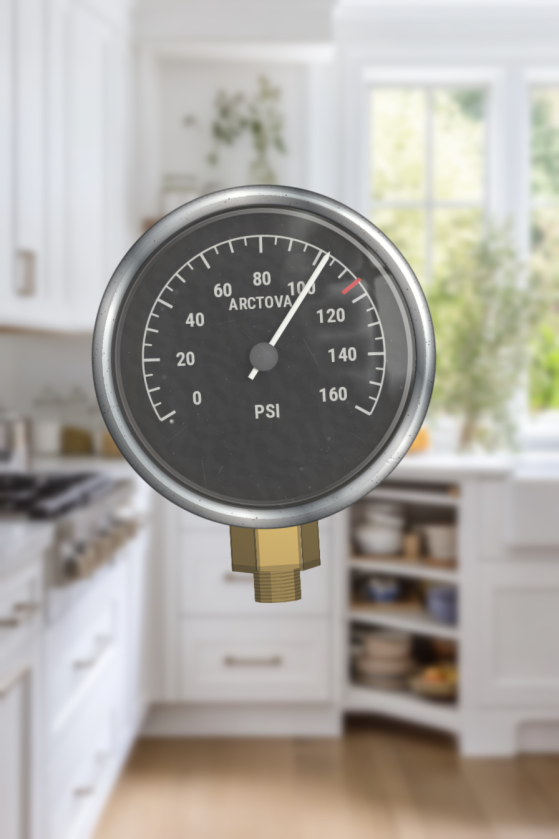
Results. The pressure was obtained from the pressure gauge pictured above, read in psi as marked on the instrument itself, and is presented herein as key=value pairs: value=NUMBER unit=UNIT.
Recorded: value=102.5 unit=psi
